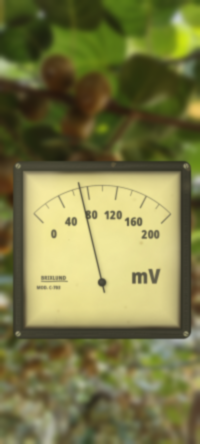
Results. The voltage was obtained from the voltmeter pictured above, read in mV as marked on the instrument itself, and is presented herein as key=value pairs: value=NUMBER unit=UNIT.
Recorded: value=70 unit=mV
